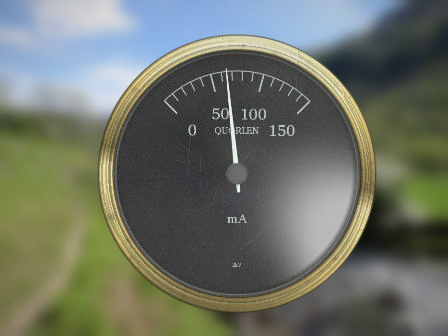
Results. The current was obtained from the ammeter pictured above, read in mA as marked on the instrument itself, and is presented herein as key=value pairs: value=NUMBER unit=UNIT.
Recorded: value=65 unit=mA
